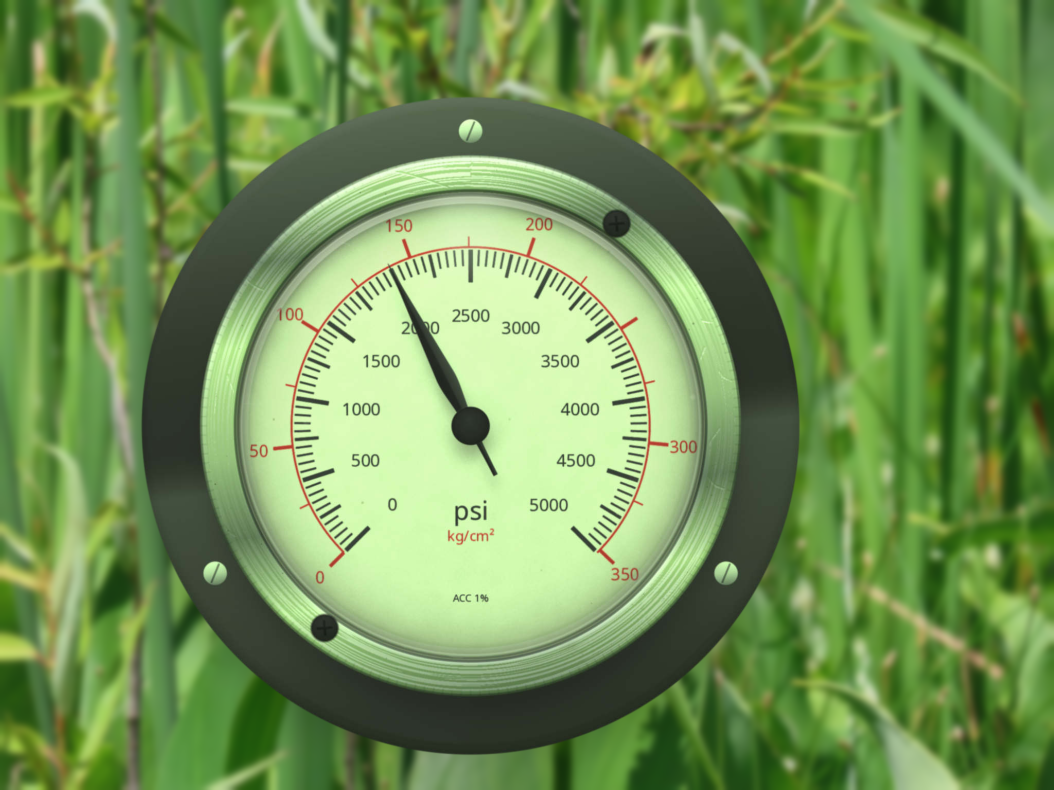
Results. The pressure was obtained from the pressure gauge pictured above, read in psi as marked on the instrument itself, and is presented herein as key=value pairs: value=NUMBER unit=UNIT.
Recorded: value=2000 unit=psi
